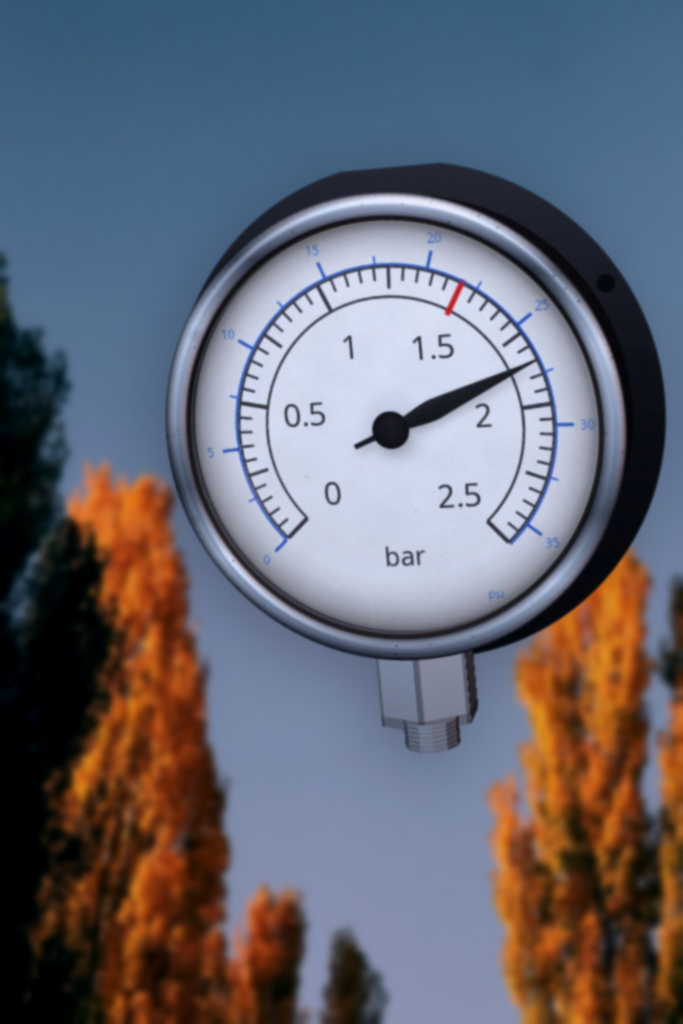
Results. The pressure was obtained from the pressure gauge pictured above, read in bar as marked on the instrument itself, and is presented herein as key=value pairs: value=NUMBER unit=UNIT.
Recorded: value=1.85 unit=bar
